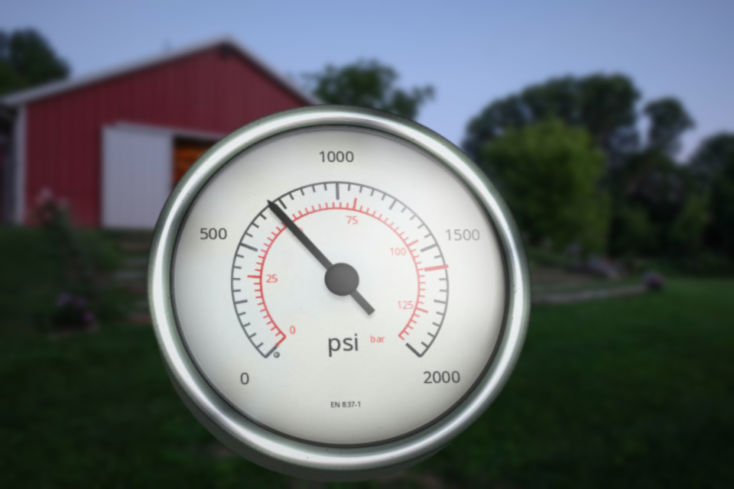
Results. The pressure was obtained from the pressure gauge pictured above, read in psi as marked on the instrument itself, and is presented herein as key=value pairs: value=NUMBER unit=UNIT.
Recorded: value=700 unit=psi
